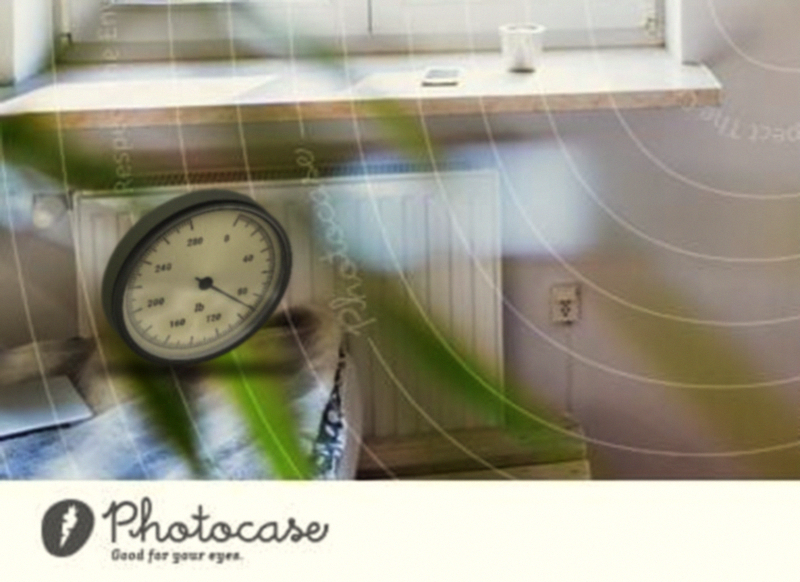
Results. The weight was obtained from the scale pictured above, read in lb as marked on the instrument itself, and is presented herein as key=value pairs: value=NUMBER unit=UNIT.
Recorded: value=90 unit=lb
